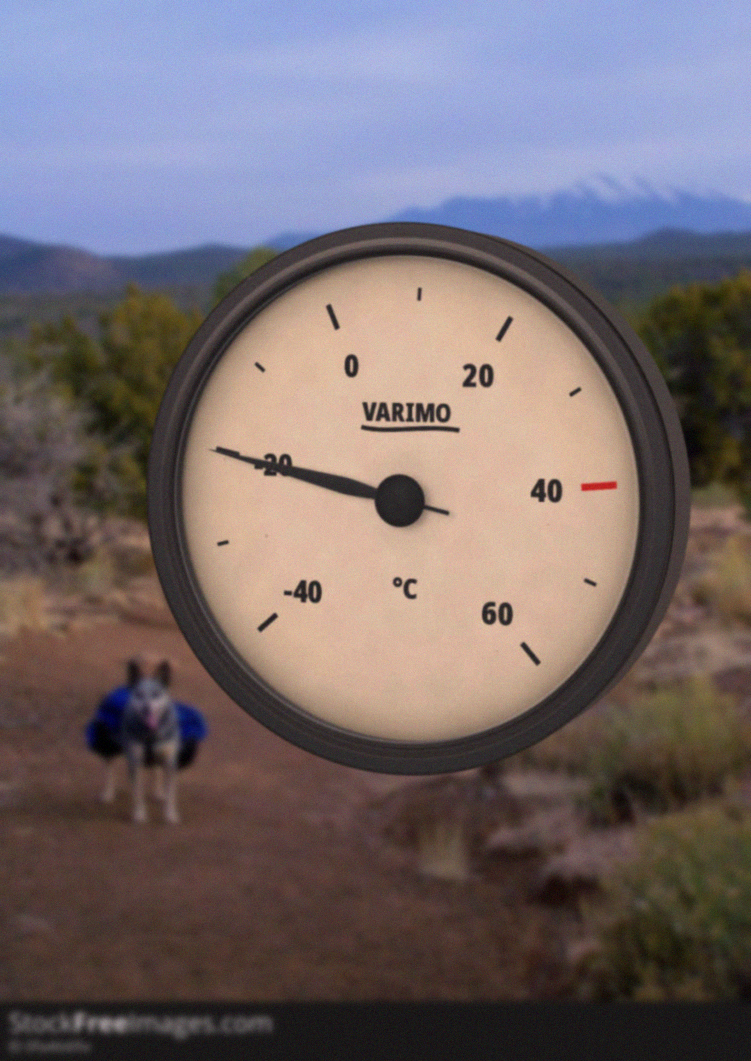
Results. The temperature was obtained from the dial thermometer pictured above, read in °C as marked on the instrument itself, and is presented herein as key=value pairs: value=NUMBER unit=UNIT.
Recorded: value=-20 unit=°C
